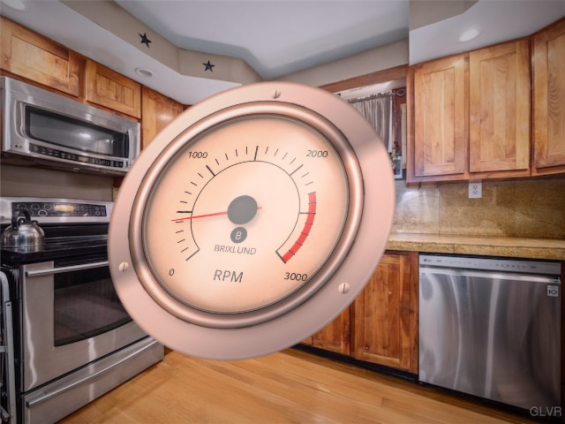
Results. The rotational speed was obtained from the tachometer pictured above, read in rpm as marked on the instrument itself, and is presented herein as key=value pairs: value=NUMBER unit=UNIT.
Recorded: value=400 unit=rpm
